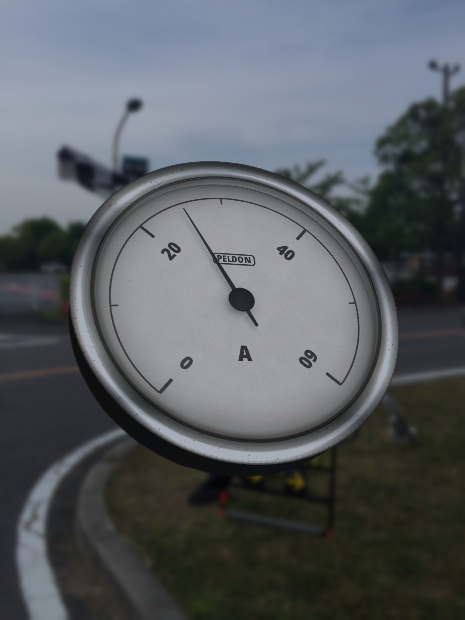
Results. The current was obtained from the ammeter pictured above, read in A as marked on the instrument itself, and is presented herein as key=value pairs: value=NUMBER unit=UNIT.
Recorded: value=25 unit=A
